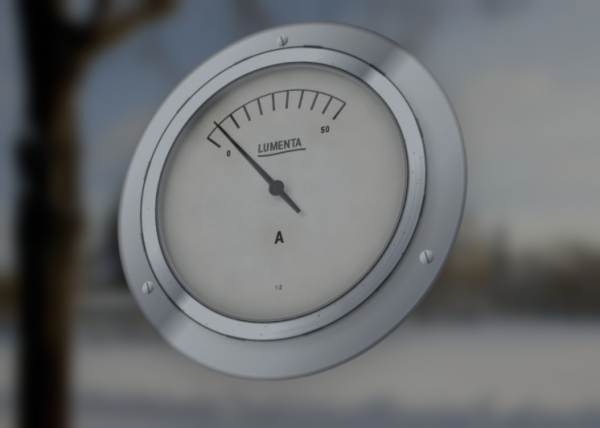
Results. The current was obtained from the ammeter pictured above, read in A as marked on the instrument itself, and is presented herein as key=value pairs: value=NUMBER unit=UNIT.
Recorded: value=5 unit=A
